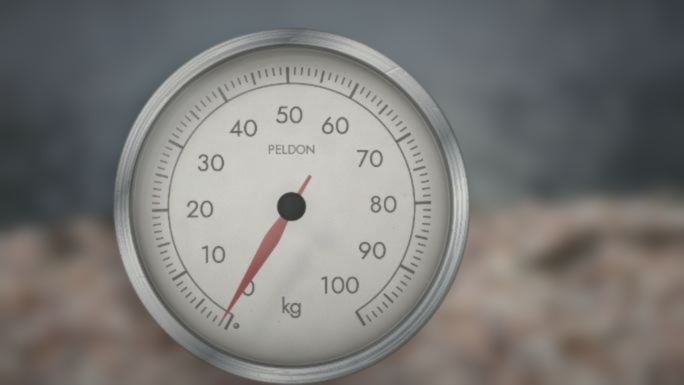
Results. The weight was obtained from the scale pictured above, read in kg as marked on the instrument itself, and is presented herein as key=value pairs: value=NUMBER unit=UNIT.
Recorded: value=1 unit=kg
